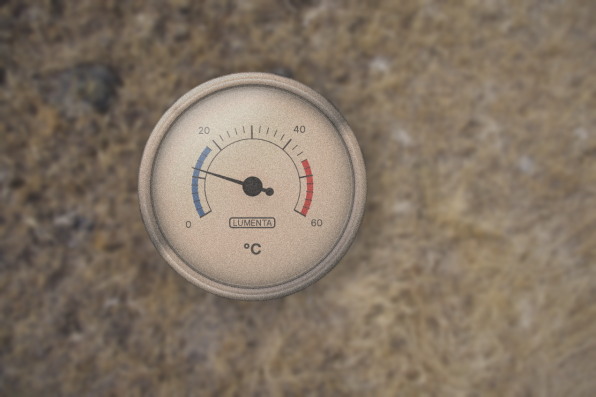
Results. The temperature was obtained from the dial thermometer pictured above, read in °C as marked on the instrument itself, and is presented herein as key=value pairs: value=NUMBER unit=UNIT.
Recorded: value=12 unit=°C
